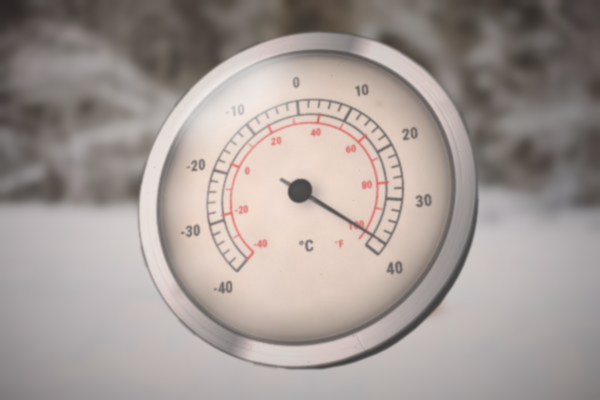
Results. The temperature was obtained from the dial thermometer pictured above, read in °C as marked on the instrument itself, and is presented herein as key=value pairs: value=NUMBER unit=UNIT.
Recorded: value=38 unit=°C
